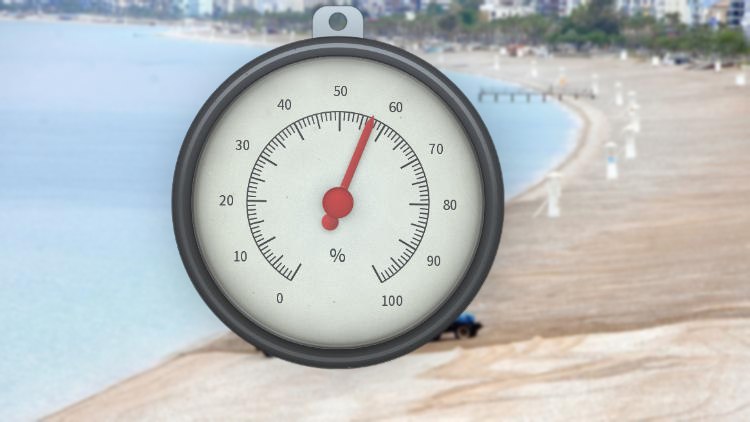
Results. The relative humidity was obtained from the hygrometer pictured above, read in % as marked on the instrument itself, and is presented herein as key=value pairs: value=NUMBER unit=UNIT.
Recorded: value=57 unit=%
